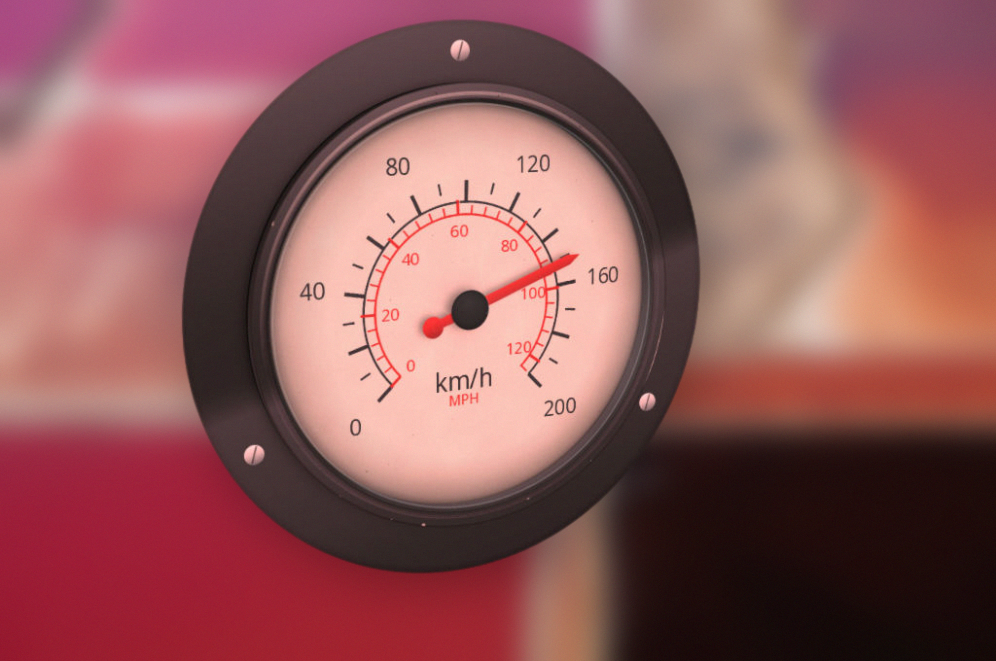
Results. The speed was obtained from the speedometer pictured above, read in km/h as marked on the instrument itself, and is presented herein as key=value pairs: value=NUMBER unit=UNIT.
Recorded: value=150 unit=km/h
